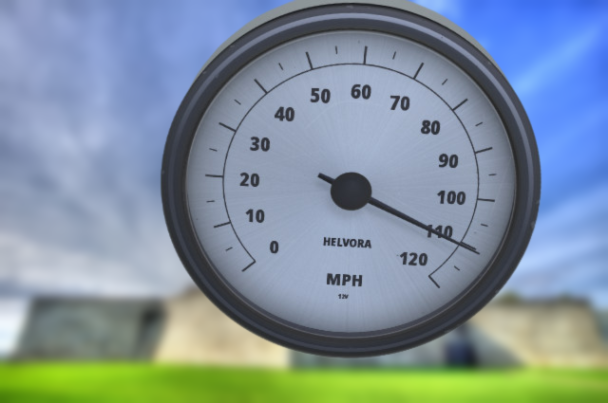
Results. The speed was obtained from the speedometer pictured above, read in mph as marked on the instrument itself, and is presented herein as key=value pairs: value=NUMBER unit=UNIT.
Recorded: value=110 unit=mph
